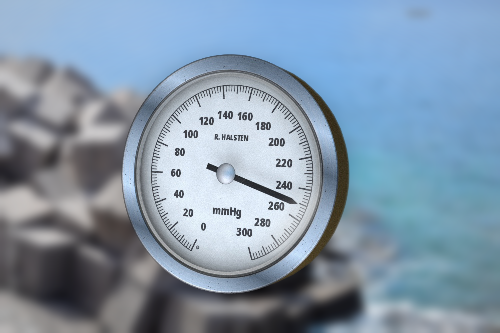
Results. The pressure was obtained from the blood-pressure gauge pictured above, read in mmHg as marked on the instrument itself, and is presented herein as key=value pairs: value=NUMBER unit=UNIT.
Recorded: value=250 unit=mmHg
